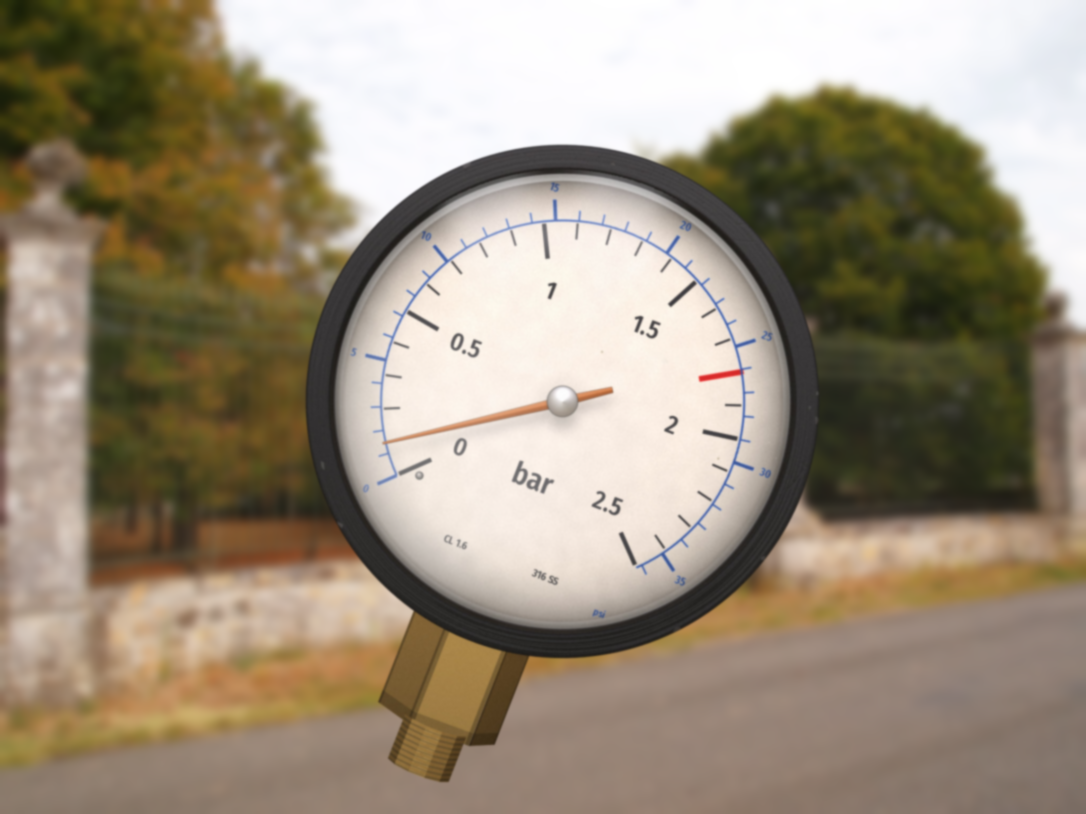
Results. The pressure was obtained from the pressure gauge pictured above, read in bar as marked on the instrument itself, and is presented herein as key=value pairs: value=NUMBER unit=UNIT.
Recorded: value=0.1 unit=bar
